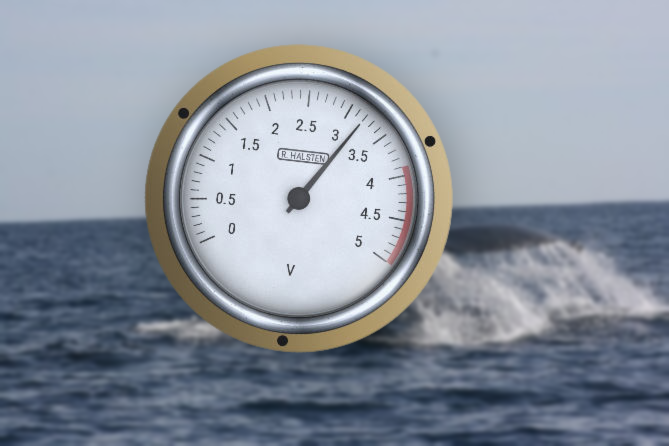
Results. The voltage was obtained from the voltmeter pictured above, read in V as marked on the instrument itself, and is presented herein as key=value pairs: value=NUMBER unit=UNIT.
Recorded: value=3.2 unit=V
